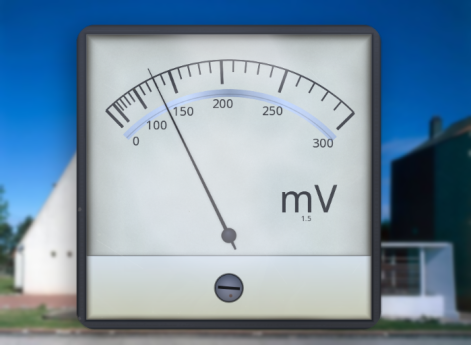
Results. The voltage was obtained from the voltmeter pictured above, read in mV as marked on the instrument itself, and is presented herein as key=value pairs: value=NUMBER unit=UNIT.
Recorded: value=130 unit=mV
